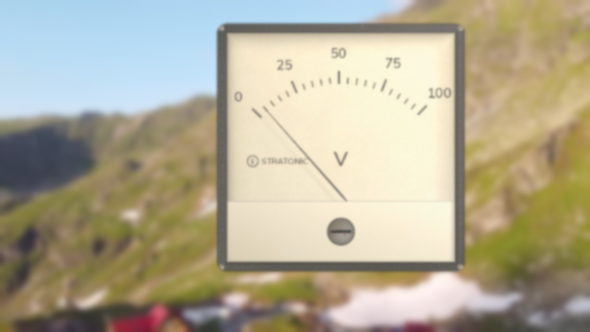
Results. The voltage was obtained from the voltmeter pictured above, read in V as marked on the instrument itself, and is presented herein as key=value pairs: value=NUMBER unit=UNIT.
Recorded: value=5 unit=V
